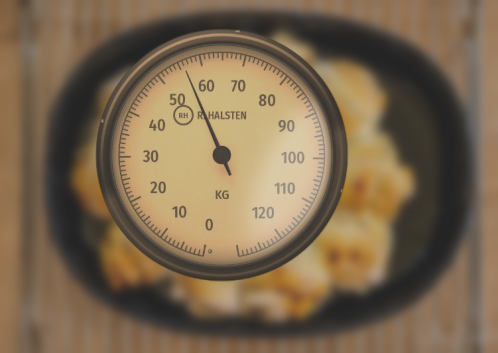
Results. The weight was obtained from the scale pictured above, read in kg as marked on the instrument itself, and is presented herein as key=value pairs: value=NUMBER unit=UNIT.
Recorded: value=56 unit=kg
